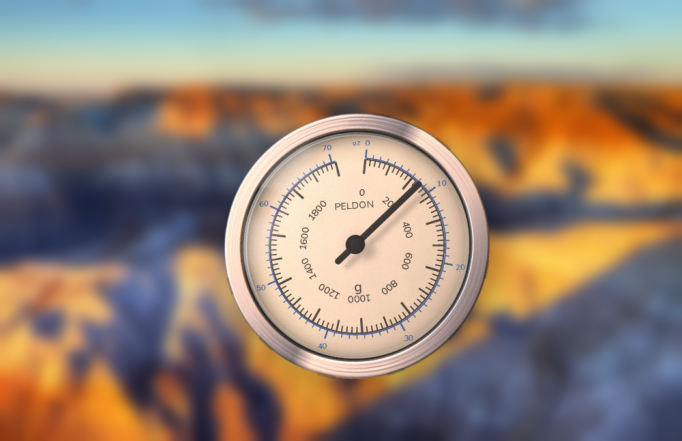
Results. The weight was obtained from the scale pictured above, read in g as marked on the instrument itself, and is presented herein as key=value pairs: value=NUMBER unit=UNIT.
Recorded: value=240 unit=g
